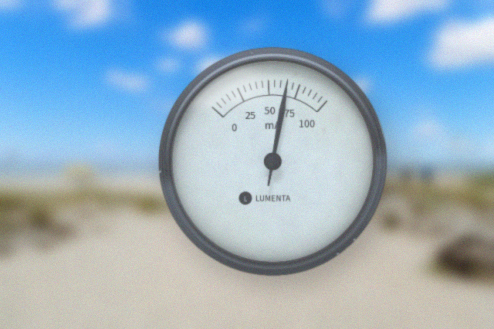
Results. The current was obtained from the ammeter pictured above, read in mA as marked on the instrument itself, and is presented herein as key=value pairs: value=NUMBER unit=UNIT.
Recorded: value=65 unit=mA
